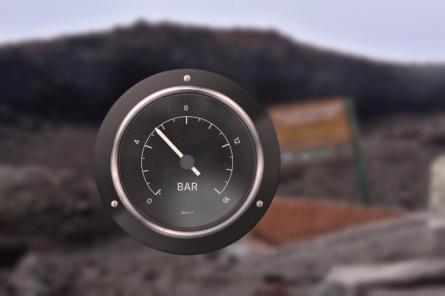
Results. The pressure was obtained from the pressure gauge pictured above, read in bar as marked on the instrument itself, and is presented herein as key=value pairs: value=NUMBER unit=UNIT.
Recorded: value=5.5 unit=bar
